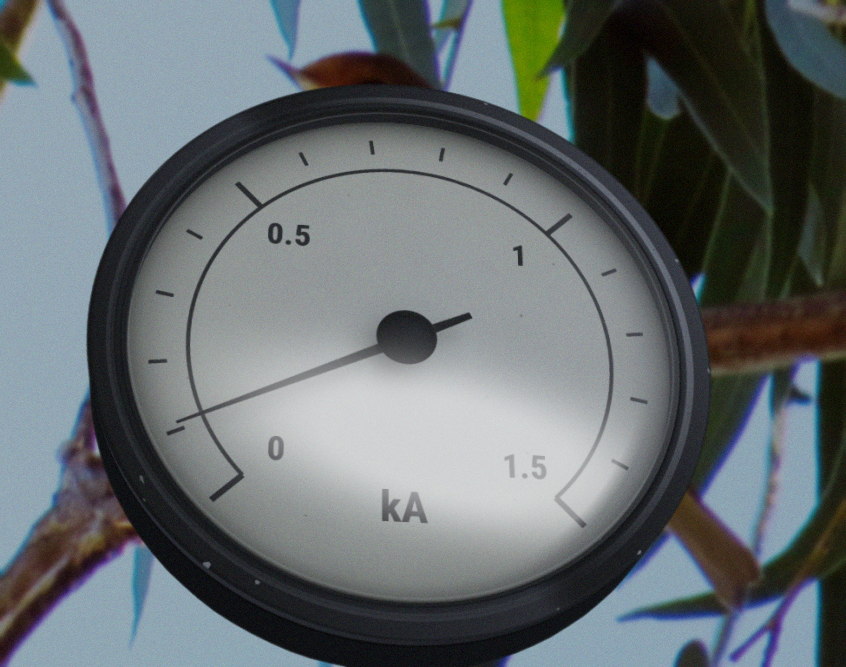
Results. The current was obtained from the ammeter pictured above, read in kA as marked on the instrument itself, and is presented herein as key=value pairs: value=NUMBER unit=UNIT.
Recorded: value=0.1 unit=kA
